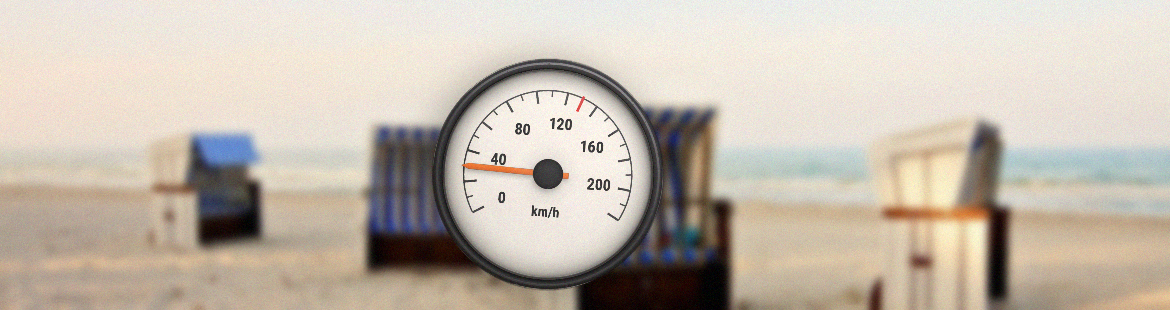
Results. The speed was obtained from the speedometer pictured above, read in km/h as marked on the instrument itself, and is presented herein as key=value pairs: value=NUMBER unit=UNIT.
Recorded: value=30 unit=km/h
